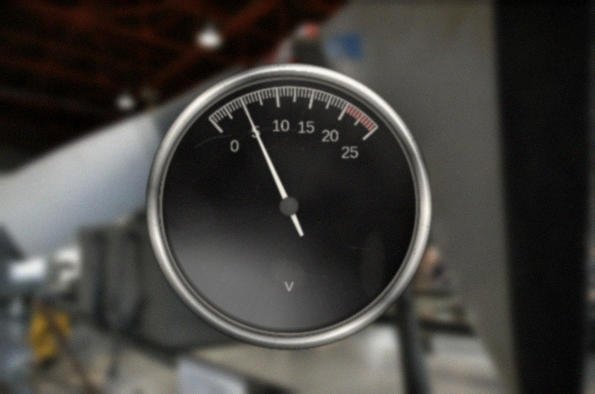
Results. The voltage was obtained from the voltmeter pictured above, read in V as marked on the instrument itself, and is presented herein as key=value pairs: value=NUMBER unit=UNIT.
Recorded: value=5 unit=V
